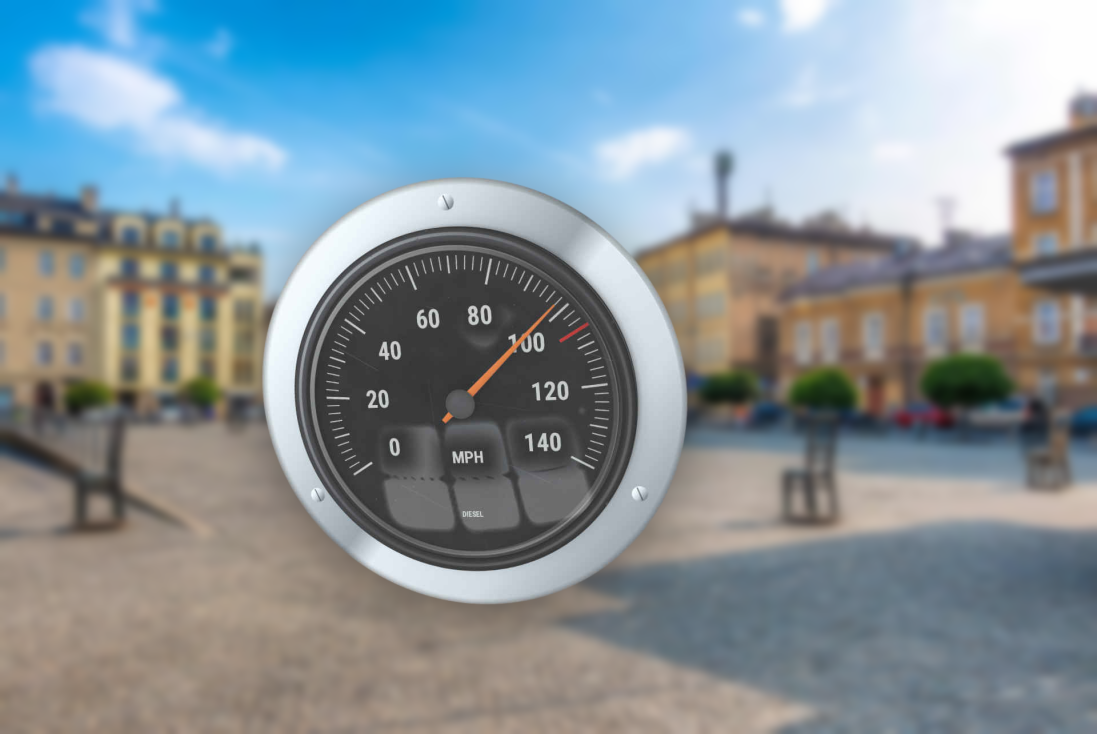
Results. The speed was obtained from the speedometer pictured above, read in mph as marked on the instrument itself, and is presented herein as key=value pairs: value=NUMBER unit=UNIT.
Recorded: value=98 unit=mph
